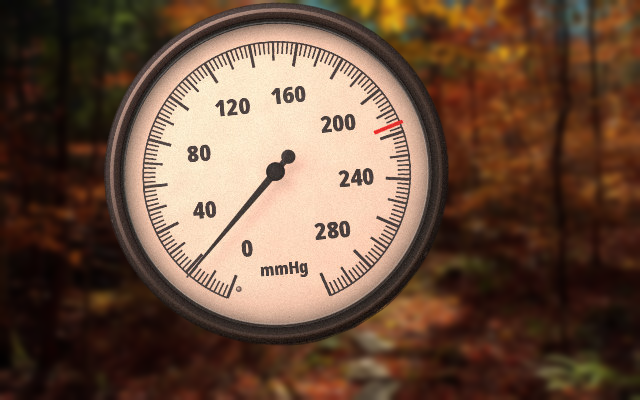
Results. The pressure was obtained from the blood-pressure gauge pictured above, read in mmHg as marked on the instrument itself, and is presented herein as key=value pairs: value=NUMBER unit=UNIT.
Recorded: value=18 unit=mmHg
